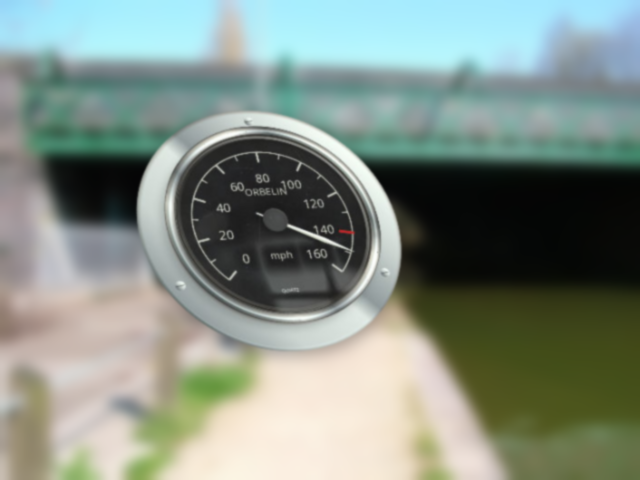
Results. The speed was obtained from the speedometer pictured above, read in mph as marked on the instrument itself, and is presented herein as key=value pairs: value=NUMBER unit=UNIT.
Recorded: value=150 unit=mph
